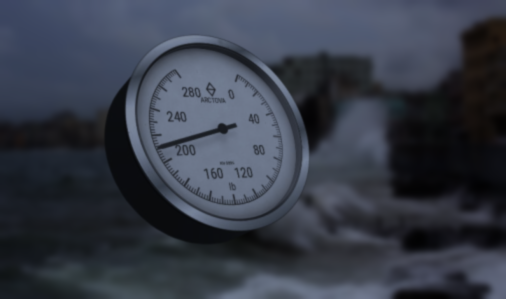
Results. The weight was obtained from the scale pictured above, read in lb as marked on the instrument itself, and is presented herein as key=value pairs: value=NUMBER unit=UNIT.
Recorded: value=210 unit=lb
